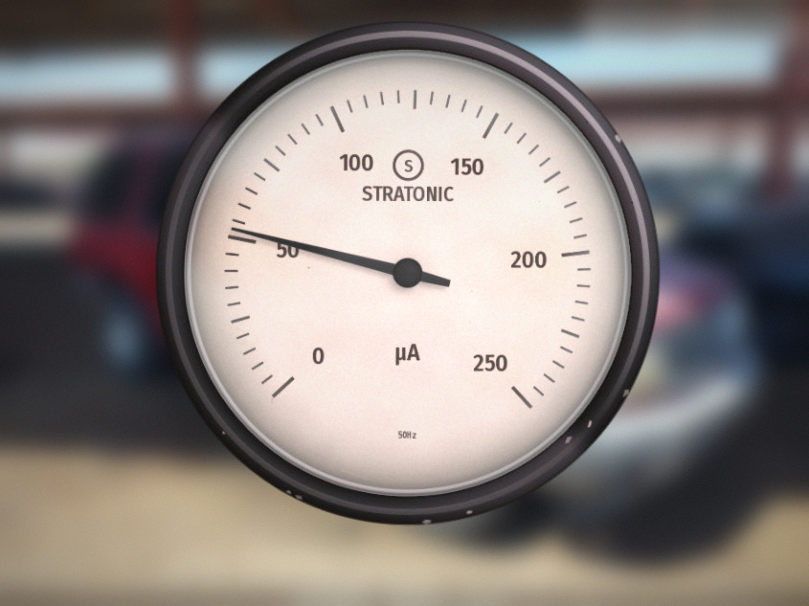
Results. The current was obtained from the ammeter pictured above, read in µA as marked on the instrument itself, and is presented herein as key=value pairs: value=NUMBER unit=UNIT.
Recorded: value=52.5 unit=µA
